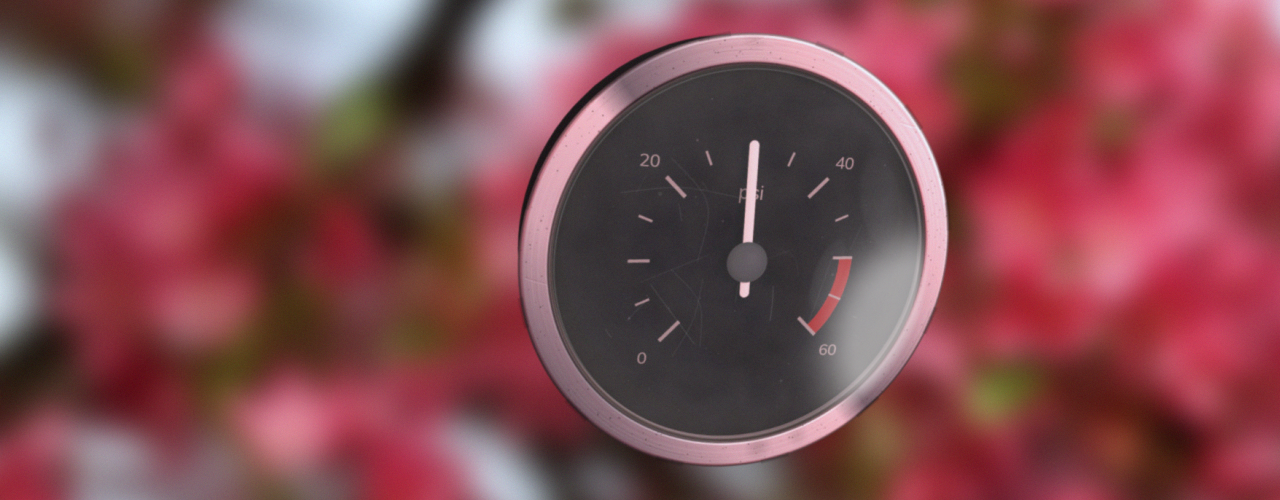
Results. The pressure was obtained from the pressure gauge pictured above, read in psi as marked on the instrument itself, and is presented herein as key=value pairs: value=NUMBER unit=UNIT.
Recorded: value=30 unit=psi
